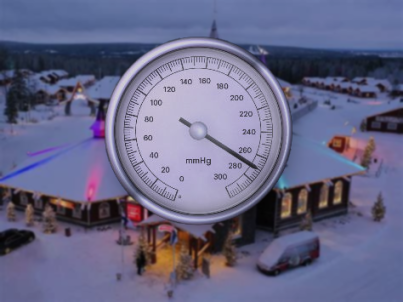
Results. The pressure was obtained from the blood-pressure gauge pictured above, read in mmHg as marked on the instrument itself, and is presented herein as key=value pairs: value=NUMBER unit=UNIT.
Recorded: value=270 unit=mmHg
